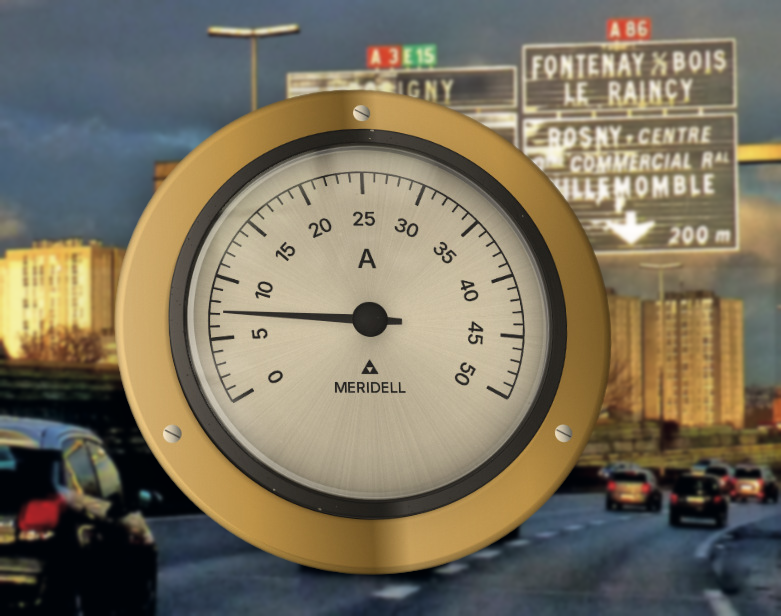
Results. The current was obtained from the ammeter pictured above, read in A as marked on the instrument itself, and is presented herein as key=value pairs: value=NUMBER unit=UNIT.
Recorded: value=7 unit=A
